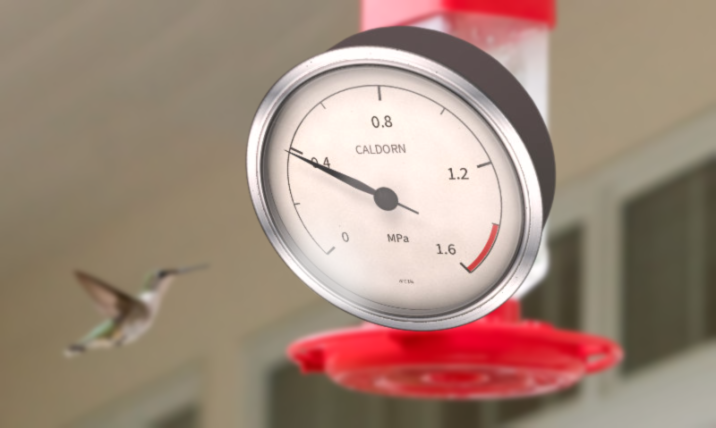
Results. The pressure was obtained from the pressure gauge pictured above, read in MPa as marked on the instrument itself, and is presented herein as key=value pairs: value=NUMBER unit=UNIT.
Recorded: value=0.4 unit=MPa
